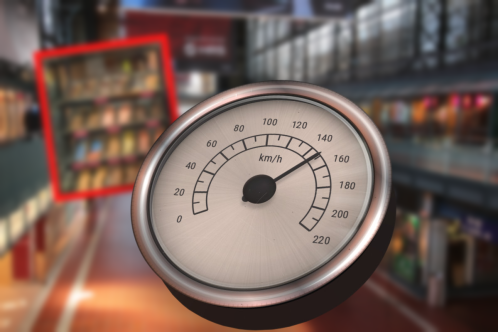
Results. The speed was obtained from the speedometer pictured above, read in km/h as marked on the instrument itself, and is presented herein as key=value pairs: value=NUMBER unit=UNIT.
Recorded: value=150 unit=km/h
